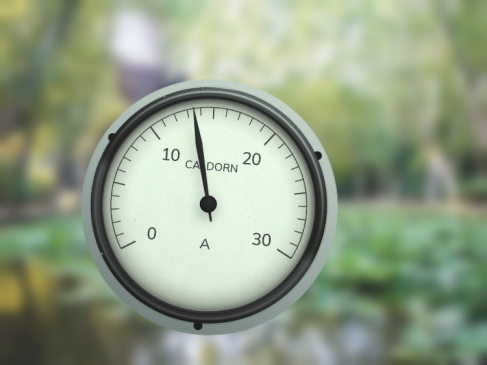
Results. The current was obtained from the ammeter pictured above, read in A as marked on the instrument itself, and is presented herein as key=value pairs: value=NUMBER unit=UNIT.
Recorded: value=13.5 unit=A
